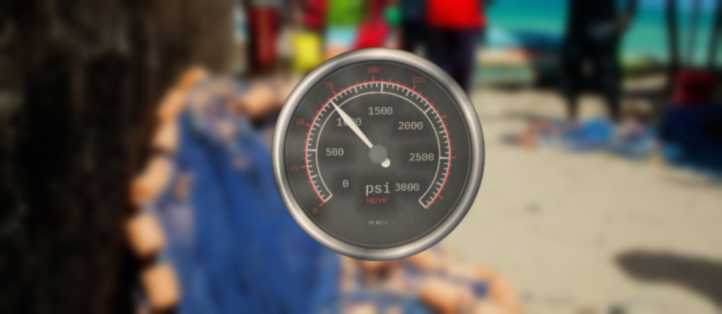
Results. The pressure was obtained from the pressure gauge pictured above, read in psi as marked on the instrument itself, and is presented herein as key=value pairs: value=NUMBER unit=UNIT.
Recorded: value=1000 unit=psi
